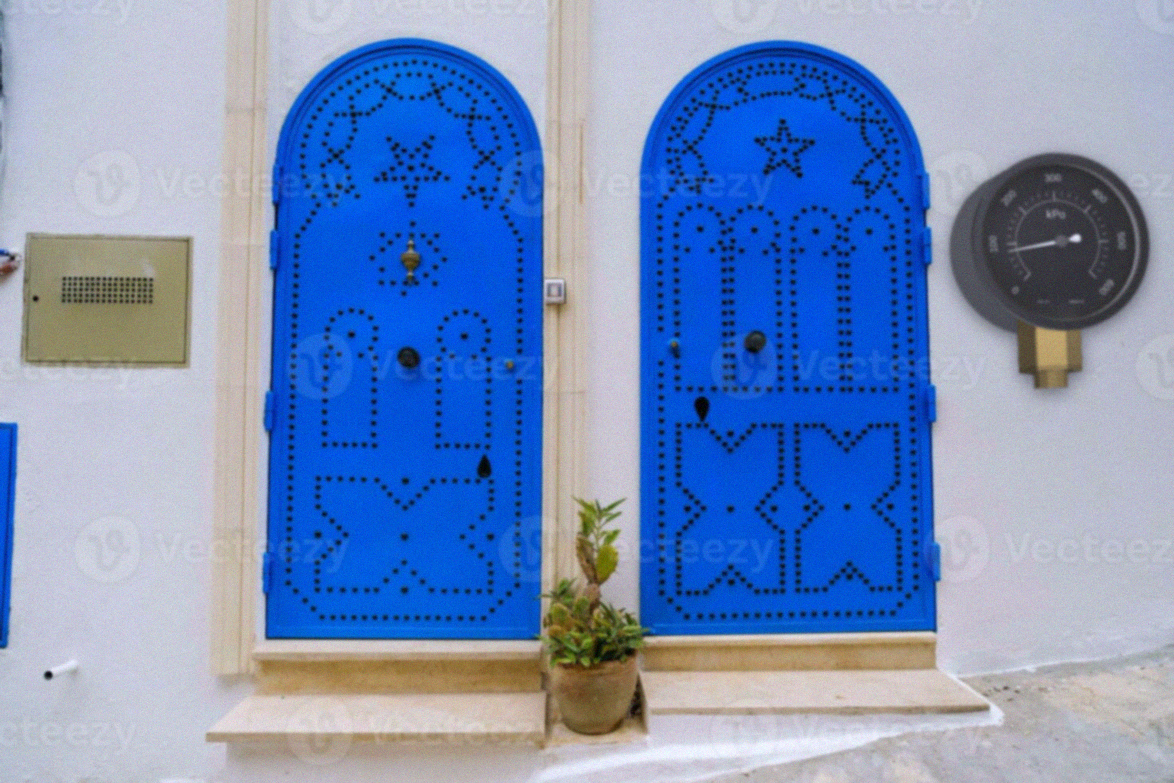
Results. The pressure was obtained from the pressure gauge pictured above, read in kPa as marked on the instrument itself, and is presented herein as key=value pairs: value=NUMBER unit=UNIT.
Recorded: value=80 unit=kPa
